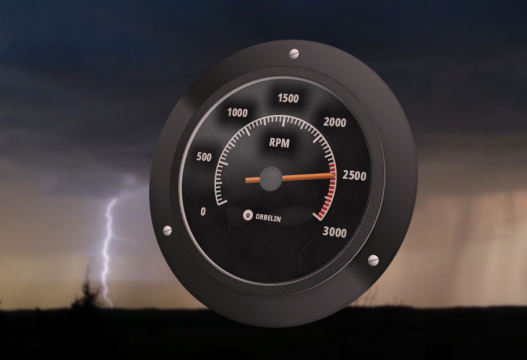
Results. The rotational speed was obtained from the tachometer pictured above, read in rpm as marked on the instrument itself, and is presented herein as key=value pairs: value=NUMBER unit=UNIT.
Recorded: value=2500 unit=rpm
